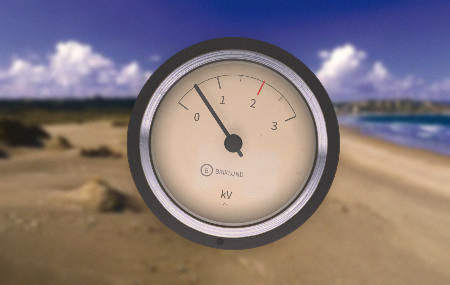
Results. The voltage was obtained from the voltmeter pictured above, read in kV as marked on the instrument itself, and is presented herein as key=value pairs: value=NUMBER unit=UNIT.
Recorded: value=0.5 unit=kV
